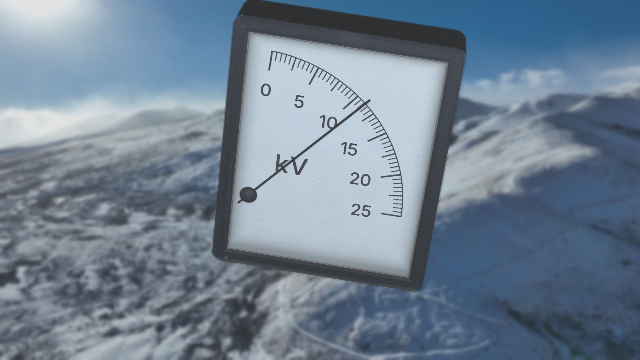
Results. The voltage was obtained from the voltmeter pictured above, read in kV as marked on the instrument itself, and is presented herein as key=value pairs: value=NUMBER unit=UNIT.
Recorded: value=11 unit=kV
